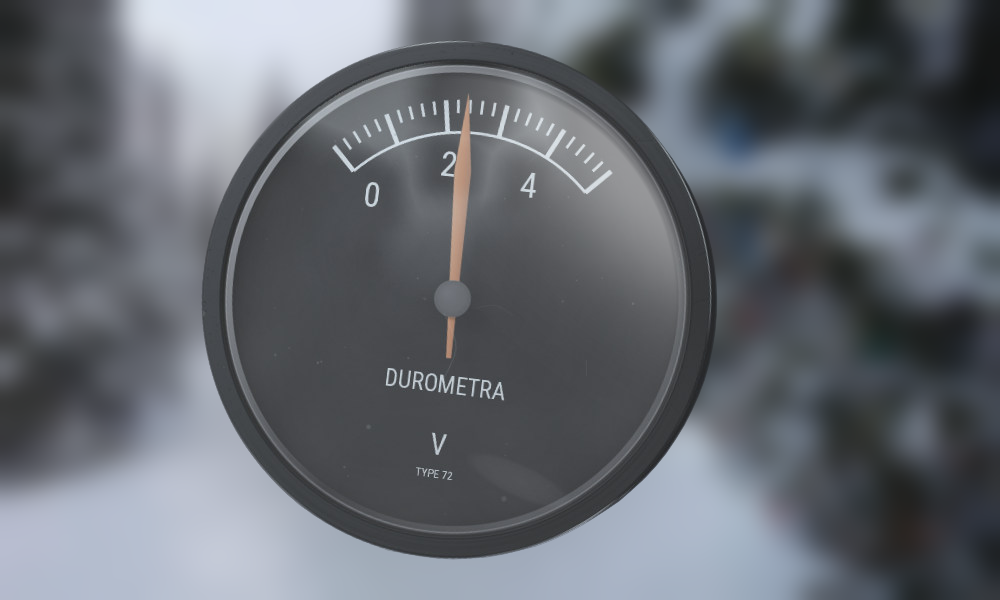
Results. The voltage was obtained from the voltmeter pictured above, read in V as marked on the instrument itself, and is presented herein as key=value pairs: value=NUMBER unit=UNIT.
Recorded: value=2.4 unit=V
